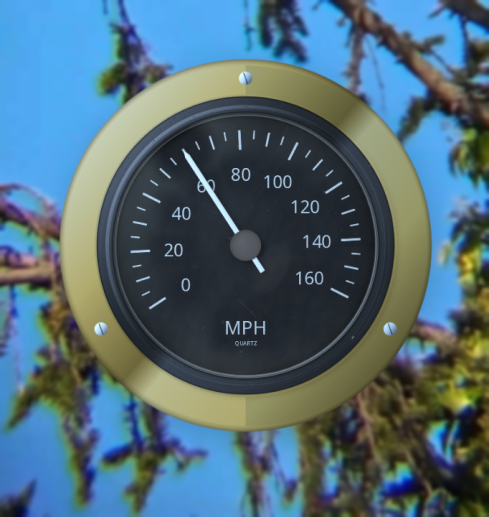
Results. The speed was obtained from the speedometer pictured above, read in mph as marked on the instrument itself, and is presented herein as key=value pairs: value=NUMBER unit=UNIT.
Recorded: value=60 unit=mph
